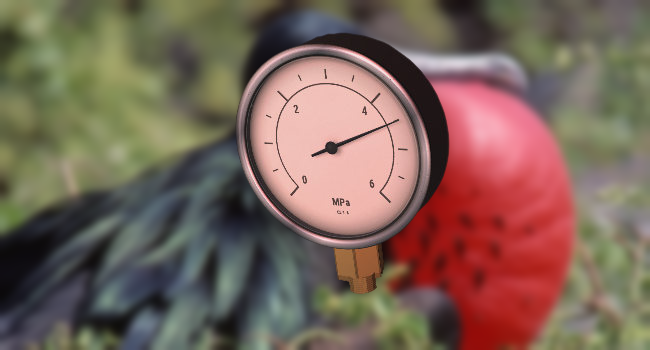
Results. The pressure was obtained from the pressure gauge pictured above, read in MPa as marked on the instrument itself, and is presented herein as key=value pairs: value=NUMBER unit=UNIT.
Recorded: value=4.5 unit=MPa
